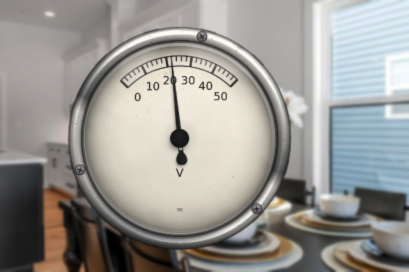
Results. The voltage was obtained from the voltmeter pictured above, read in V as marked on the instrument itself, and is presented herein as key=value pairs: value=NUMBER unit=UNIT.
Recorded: value=22 unit=V
